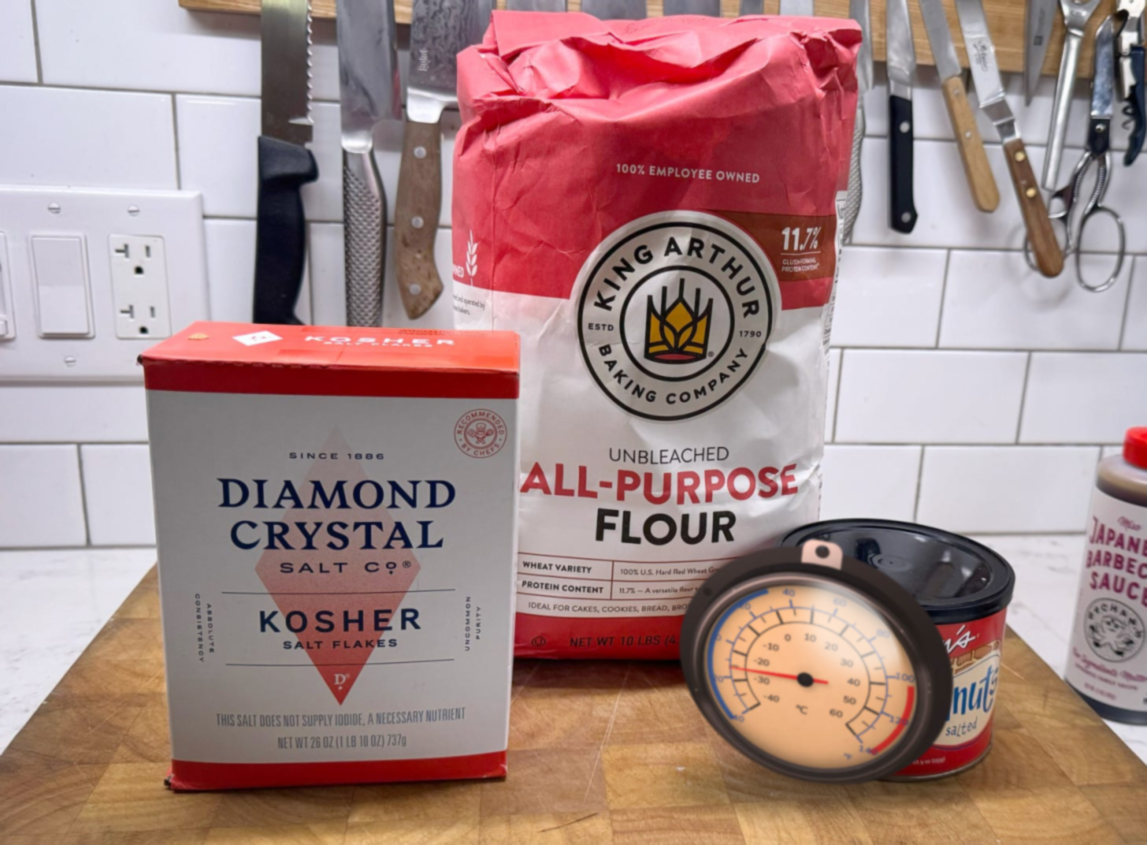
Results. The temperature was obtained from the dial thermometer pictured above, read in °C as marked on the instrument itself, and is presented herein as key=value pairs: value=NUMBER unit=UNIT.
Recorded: value=-25 unit=°C
